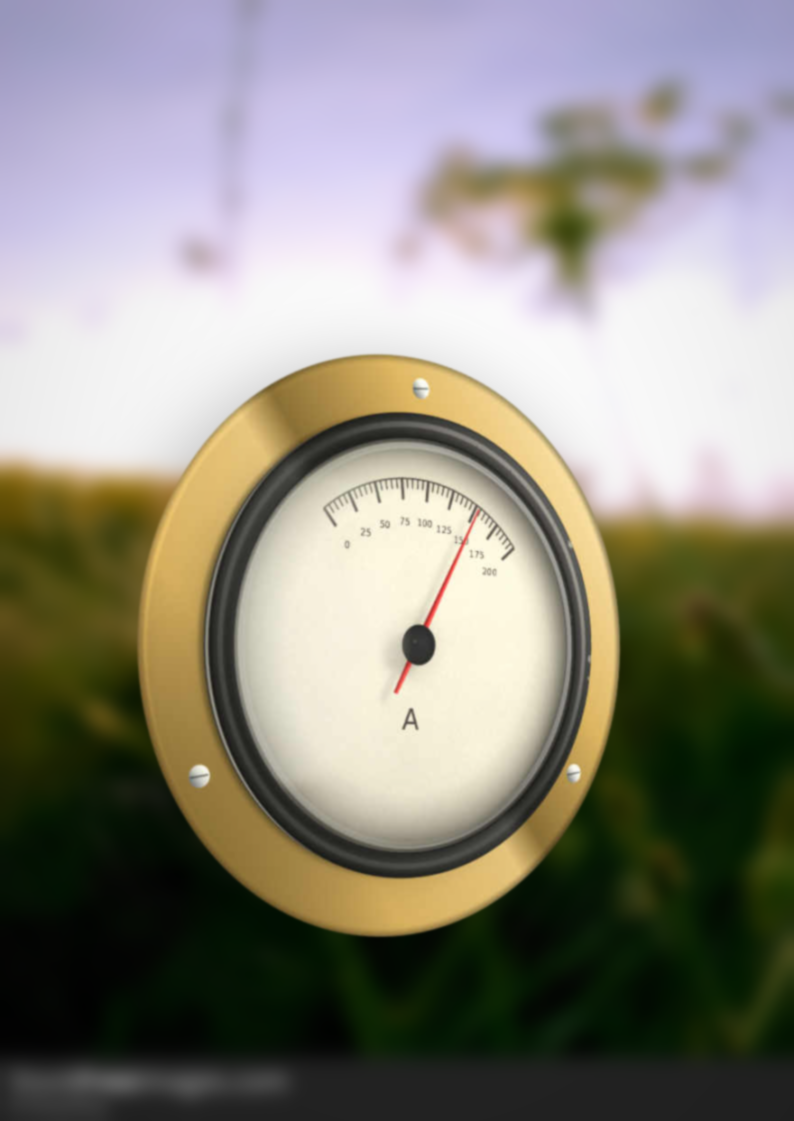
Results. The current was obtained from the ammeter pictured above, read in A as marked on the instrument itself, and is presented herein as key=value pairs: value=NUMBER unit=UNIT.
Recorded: value=150 unit=A
